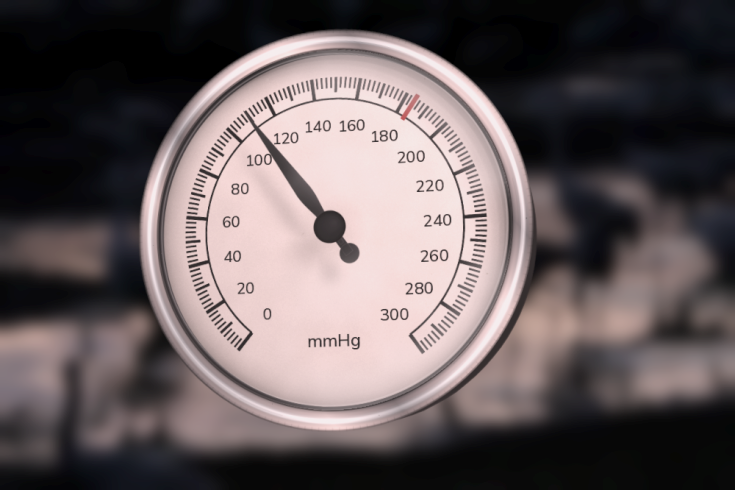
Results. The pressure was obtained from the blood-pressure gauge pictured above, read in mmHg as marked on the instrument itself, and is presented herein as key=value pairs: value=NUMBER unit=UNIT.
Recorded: value=110 unit=mmHg
